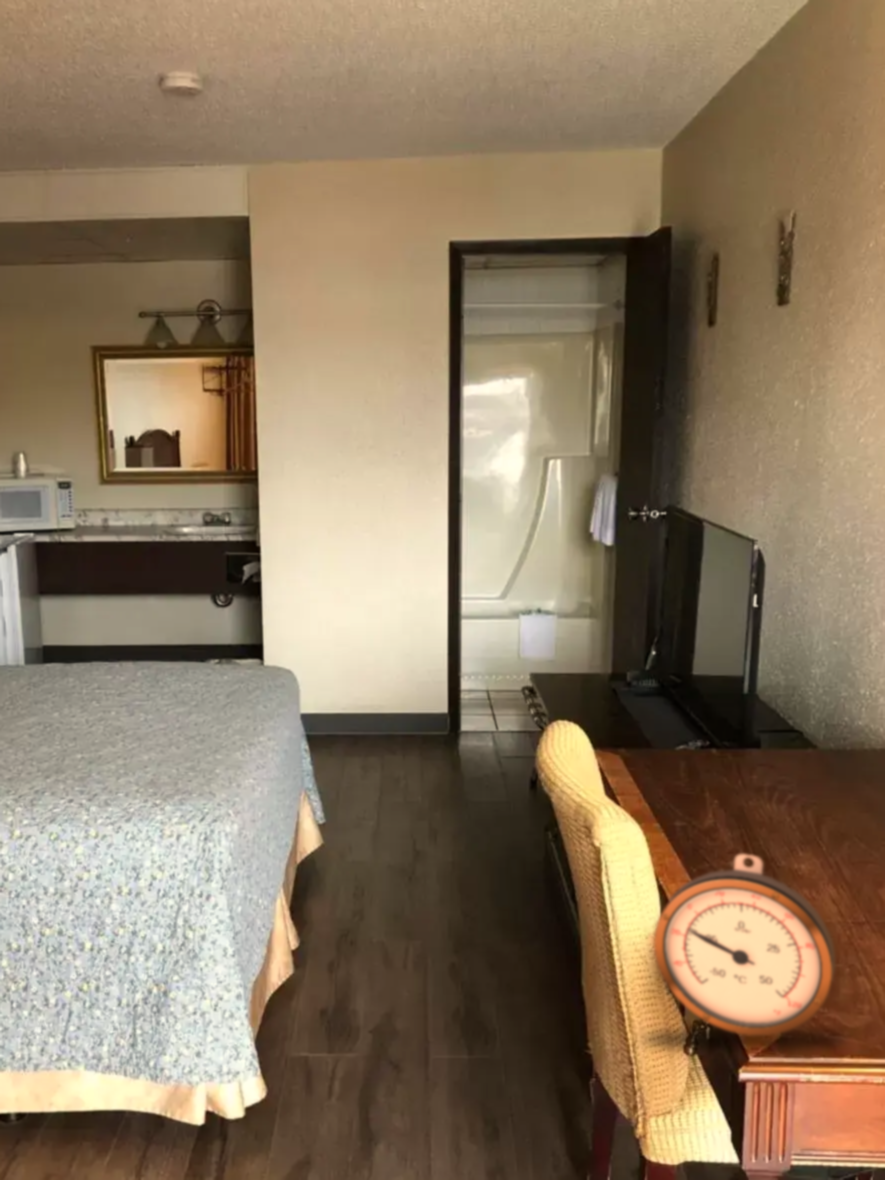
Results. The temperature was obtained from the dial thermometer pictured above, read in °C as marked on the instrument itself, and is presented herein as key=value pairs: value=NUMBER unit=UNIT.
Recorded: value=-25 unit=°C
